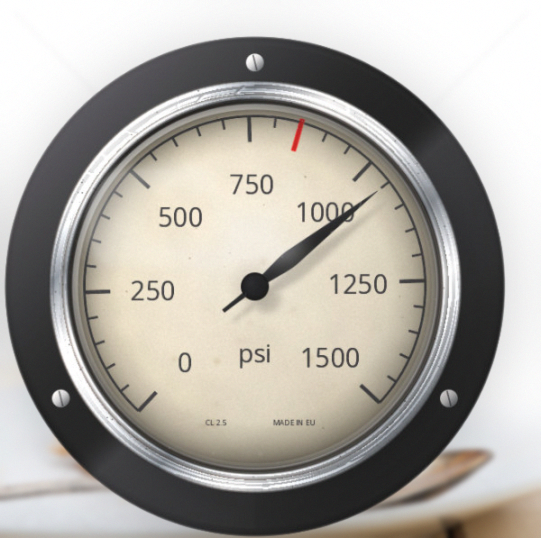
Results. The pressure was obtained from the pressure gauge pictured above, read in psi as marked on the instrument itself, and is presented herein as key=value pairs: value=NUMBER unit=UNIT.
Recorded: value=1050 unit=psi
